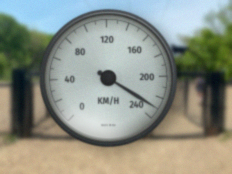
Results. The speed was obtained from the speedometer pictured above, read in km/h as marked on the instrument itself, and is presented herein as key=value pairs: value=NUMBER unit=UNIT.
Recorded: value=230 unit=km/h
